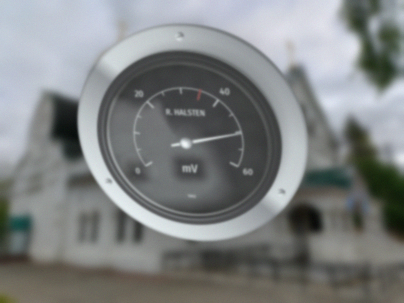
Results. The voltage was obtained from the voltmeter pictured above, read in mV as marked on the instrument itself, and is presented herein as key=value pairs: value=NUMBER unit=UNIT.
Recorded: value=50 unit=mV
